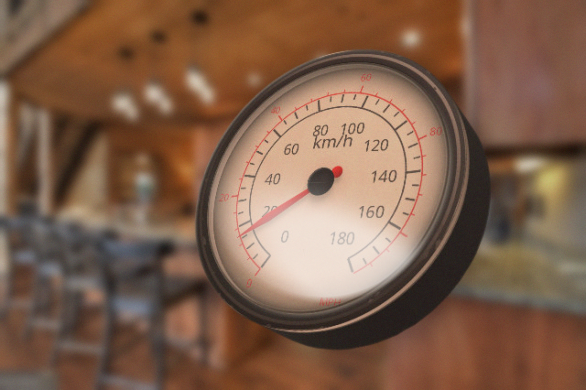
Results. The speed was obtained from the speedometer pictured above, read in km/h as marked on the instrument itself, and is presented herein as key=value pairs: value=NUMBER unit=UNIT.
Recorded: value=15 unit=km/h
